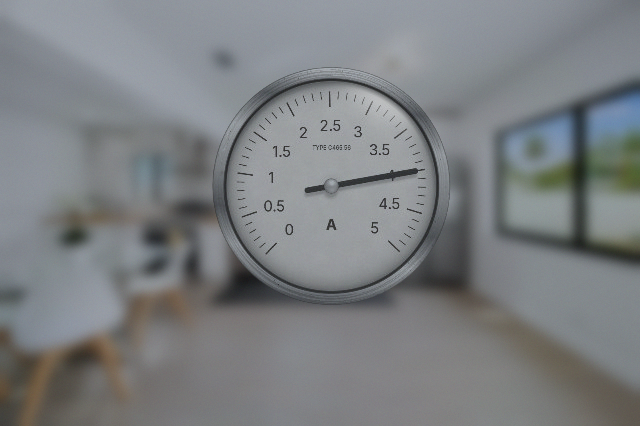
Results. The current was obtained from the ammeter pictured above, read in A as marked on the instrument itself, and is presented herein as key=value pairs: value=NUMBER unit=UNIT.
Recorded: value=4 unit=A
